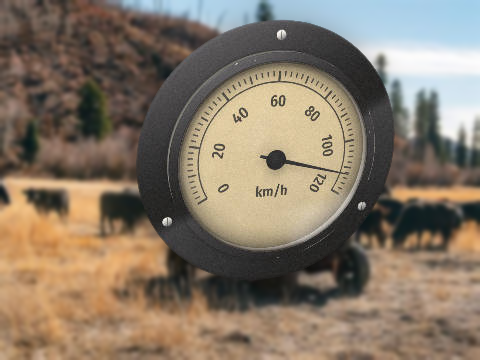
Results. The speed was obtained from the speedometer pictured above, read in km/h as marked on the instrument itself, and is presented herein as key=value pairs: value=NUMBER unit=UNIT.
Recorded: value=112 unit=km/h
